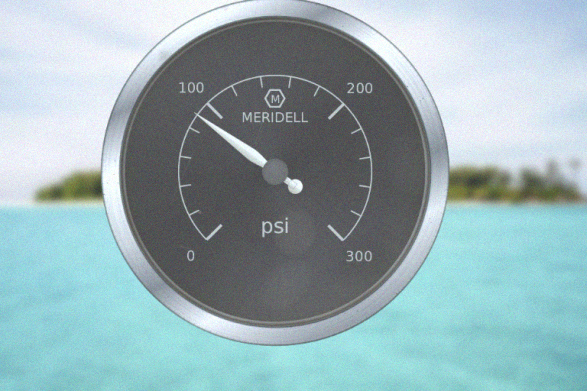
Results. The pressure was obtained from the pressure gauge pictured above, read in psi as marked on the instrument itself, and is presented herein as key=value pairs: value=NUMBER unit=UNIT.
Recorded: value=90 unit=psi
